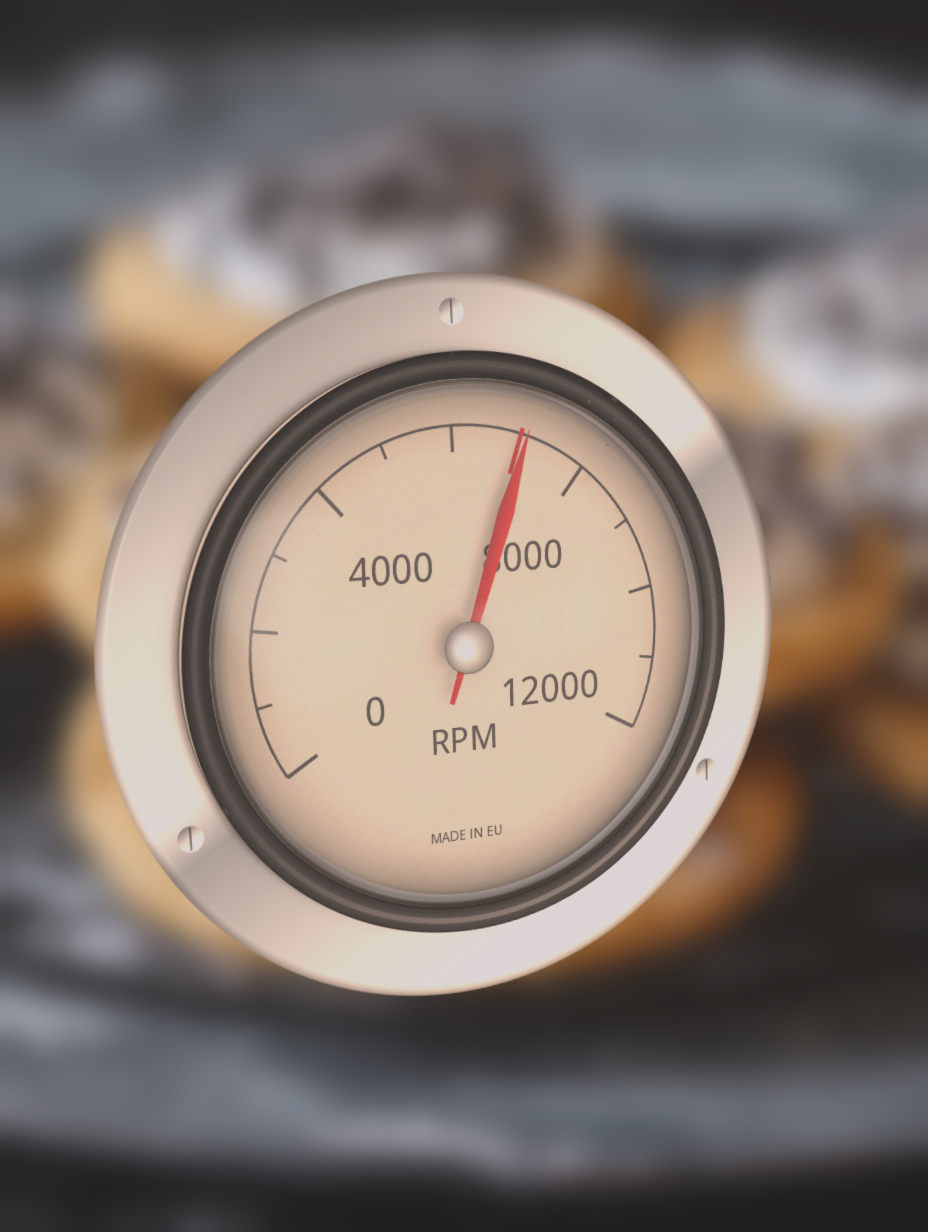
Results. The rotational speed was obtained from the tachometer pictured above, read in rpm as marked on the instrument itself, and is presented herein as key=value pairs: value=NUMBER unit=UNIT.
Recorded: value=7000 unit=rpm
